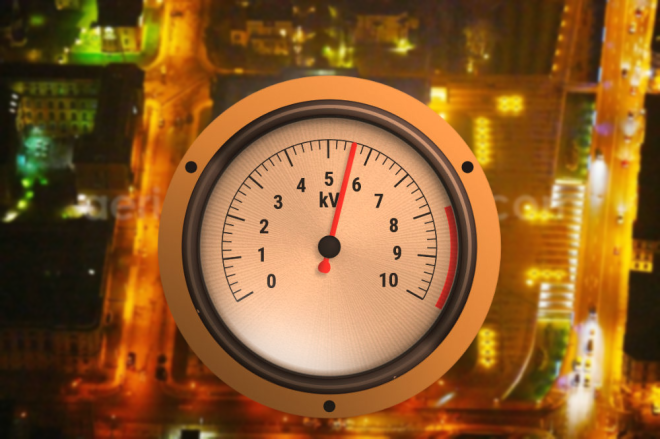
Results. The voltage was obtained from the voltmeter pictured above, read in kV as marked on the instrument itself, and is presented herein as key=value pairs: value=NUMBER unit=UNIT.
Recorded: value=5.6 unit=kV
